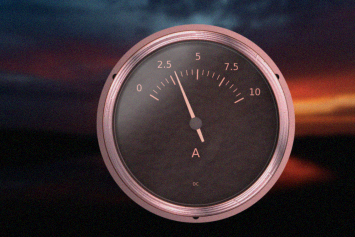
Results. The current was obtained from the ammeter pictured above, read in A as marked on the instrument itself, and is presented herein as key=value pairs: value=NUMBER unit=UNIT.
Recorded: value=3 unit=A
